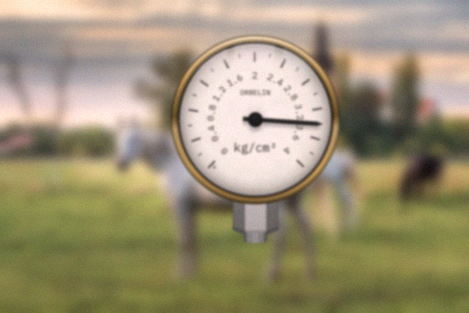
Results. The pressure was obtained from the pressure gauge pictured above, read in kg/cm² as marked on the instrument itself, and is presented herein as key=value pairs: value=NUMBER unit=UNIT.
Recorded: value=3.4 unit=kg/cm²
